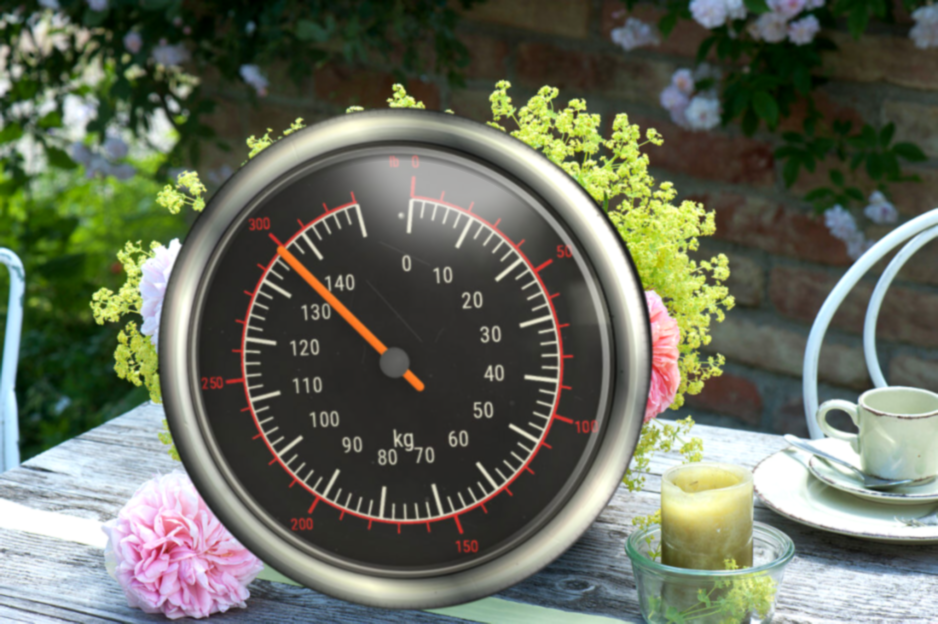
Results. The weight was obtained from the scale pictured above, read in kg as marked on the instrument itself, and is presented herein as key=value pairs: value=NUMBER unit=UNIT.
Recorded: value=136 unit=kg
